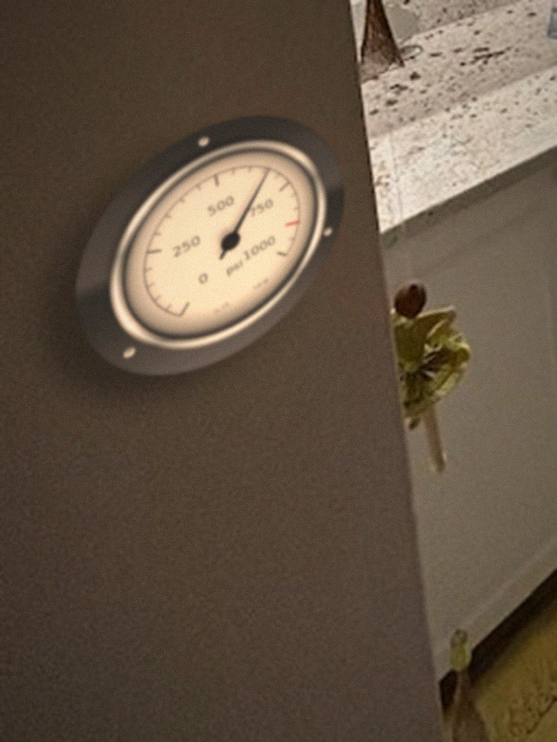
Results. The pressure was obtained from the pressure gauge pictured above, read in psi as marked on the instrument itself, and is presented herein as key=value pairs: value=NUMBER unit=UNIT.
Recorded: value=650 unit=psi
